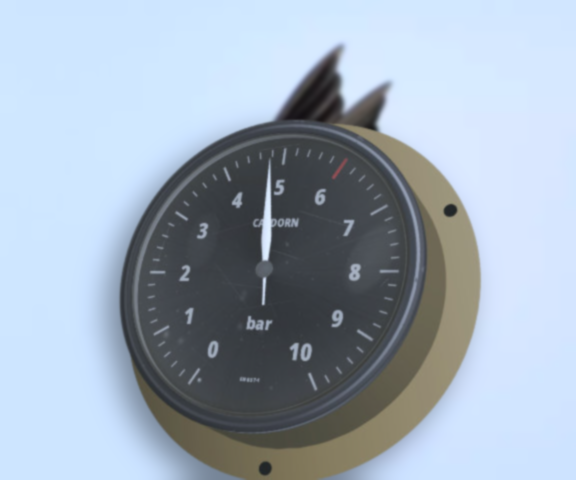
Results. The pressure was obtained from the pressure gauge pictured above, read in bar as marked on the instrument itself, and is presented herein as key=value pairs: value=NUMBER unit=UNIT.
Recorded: value=4.8 unit=bar
